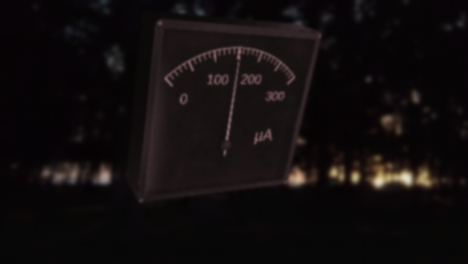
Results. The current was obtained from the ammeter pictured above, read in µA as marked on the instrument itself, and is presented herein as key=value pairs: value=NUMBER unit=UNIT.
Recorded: value=150 unit=µA
